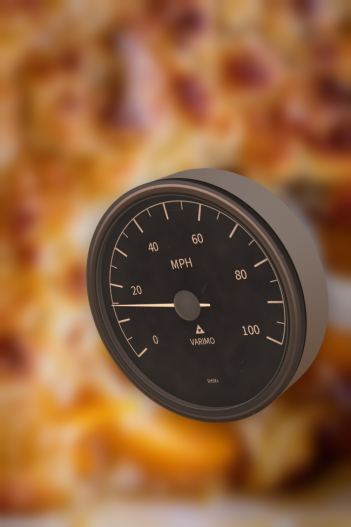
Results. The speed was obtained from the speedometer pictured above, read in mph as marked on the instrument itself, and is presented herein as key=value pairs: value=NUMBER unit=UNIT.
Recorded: value=15 unit=mph
